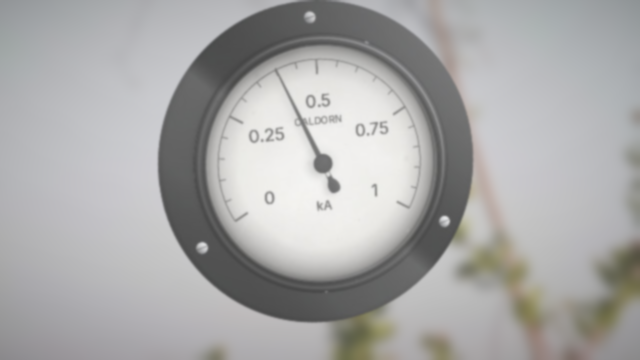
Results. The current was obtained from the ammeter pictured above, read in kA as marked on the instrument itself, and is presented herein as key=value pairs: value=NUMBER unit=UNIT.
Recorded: value=0.4 unit=kA
